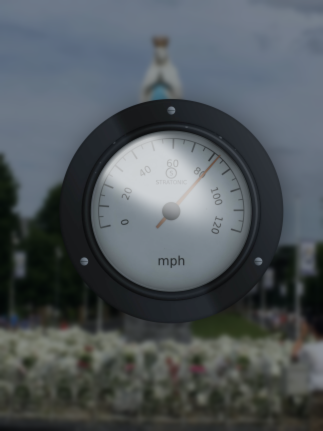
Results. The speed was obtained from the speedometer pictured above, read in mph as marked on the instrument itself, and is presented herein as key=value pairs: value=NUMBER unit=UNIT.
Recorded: value=82.5 unit=mph
